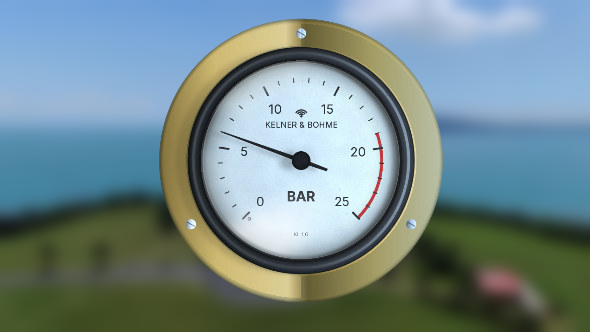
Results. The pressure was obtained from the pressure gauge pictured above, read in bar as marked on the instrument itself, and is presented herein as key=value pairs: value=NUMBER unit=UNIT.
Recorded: value=6 unit=bar
